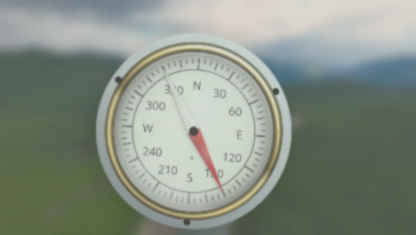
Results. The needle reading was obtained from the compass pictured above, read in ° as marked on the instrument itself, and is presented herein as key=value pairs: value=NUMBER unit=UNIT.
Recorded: value=150 unit=°
